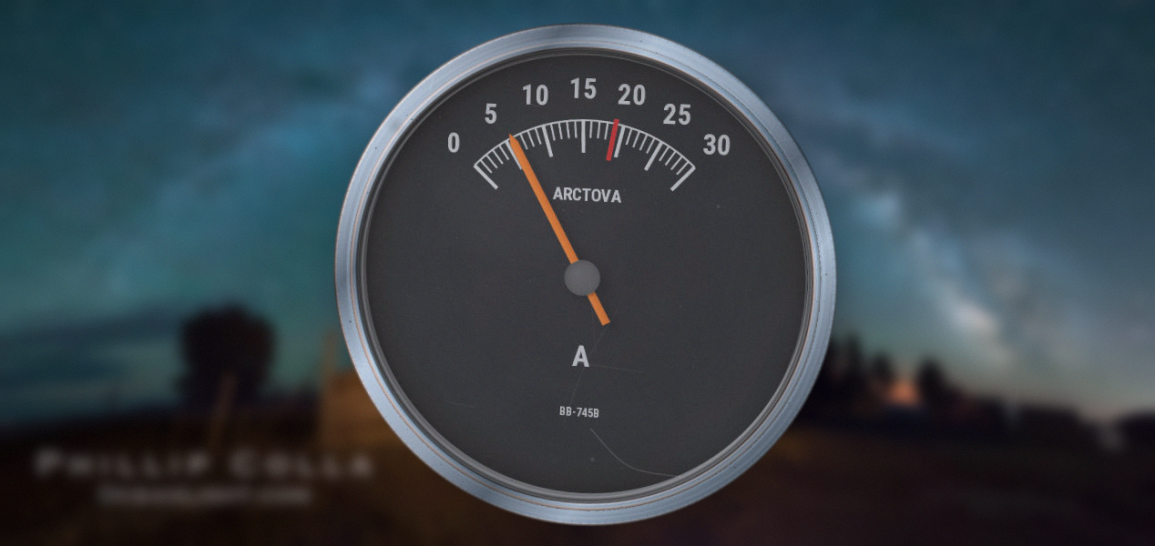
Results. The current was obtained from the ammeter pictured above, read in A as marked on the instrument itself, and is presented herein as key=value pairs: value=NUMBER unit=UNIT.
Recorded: value=6 unit=A
